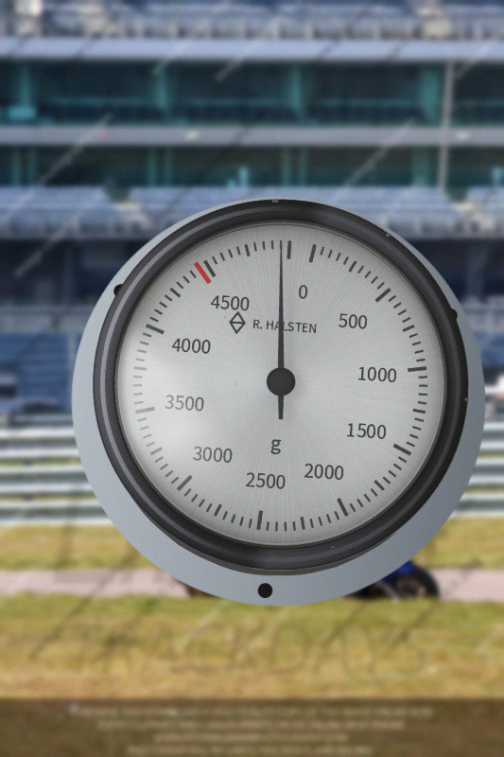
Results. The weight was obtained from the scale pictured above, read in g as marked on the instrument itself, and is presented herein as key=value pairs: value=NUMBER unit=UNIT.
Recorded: value=4950 unit=g
